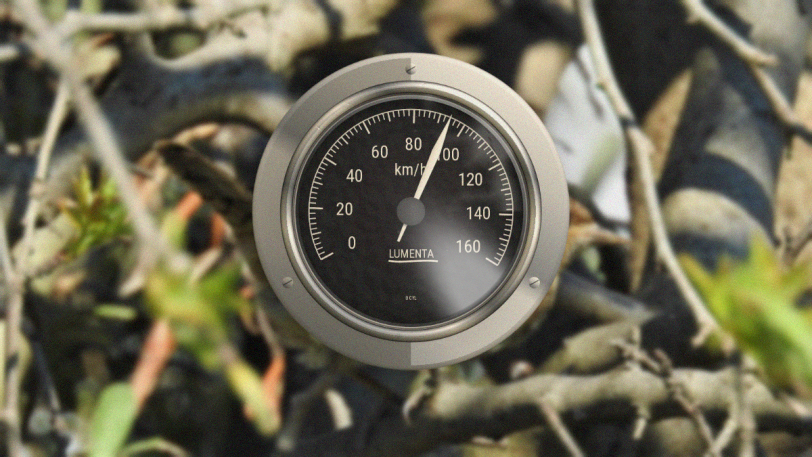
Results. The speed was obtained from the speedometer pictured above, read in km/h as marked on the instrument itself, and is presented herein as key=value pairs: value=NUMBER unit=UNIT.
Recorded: value=94 unit=km/h
